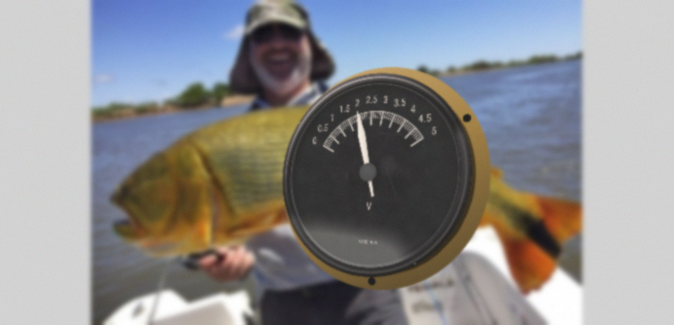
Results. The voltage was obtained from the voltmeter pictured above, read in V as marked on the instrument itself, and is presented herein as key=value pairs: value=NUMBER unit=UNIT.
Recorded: value=2 unit=V
